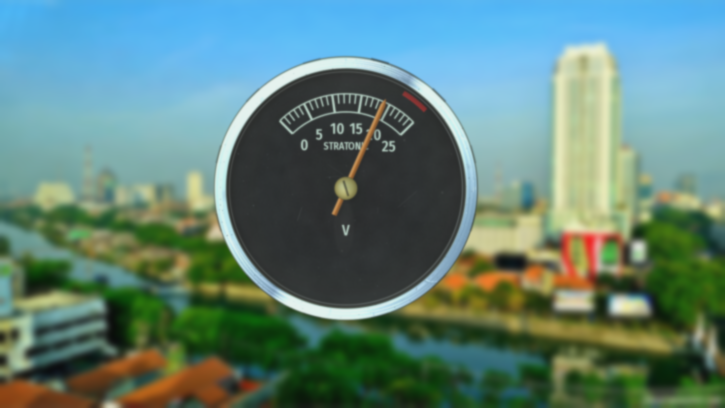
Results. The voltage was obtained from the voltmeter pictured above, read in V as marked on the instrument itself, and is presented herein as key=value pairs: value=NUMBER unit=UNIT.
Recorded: value=19 unit=V
